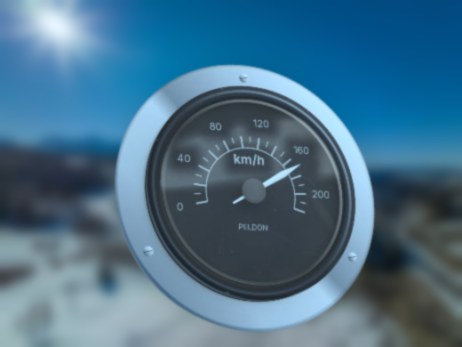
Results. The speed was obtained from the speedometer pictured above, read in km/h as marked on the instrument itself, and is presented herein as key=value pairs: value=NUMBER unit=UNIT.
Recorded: value=170 unit=km/h
